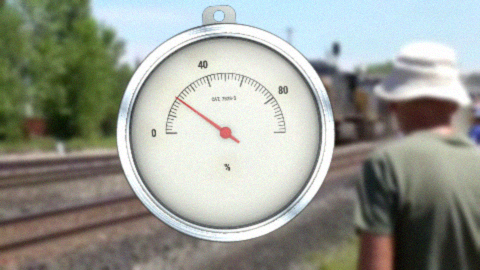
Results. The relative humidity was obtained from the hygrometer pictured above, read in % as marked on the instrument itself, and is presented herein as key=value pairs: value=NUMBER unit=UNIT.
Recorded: value=20 unit=%
